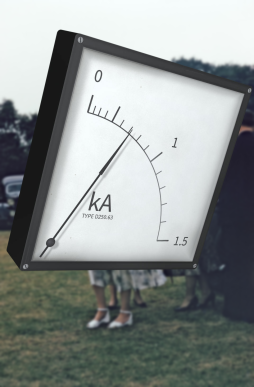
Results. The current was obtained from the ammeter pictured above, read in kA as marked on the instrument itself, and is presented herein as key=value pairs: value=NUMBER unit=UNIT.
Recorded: value=0.7 unit=kA
